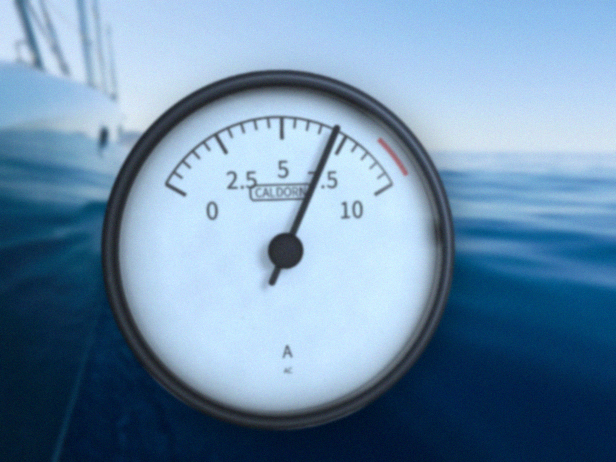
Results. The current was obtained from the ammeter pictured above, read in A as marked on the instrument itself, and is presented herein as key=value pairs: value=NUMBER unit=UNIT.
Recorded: value=7 unit=A
